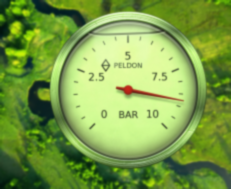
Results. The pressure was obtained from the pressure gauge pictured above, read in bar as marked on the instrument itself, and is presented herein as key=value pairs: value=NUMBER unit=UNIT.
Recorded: value=8.75 unit=bar
